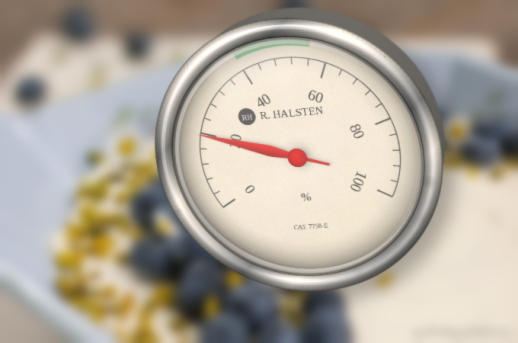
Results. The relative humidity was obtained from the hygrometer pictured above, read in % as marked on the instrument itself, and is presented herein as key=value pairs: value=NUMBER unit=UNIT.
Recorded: value=20 unit=%
